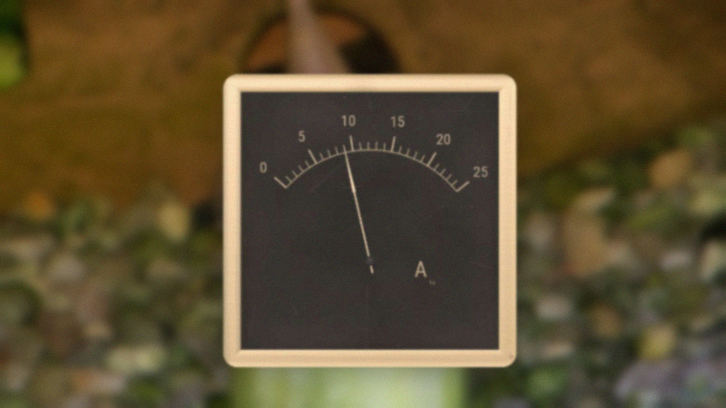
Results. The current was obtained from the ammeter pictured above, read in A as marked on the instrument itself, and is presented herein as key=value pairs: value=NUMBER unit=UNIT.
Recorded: value=9 unit=A
